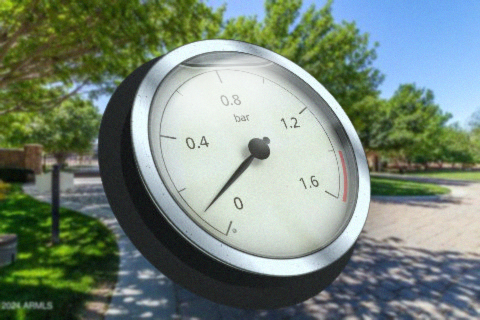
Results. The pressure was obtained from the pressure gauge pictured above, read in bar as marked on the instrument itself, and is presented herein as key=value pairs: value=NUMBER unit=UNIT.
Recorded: value=0.1 unit=bar
